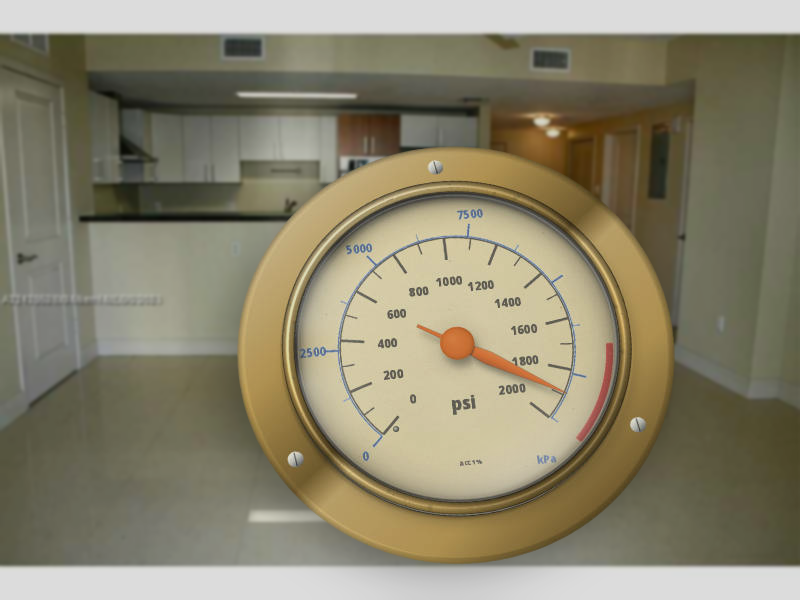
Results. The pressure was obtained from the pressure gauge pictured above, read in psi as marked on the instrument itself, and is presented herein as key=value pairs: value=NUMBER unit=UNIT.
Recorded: value=1900 unit=psi
